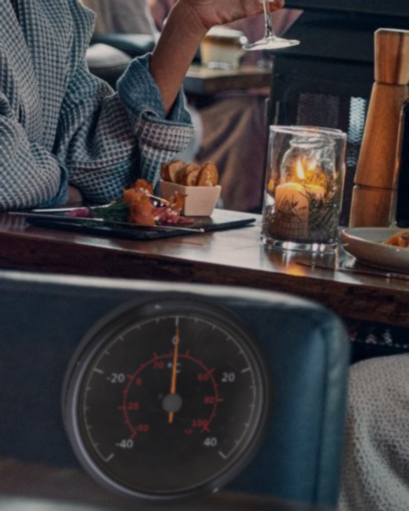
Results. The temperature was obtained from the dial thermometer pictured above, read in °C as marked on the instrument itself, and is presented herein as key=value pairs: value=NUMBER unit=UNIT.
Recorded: value=0 unit=°C
